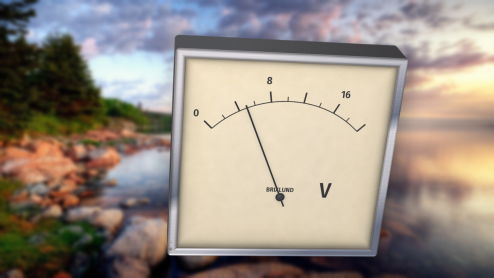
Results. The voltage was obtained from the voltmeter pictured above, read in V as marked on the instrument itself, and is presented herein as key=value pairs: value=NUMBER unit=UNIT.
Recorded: value=5 unit=V
